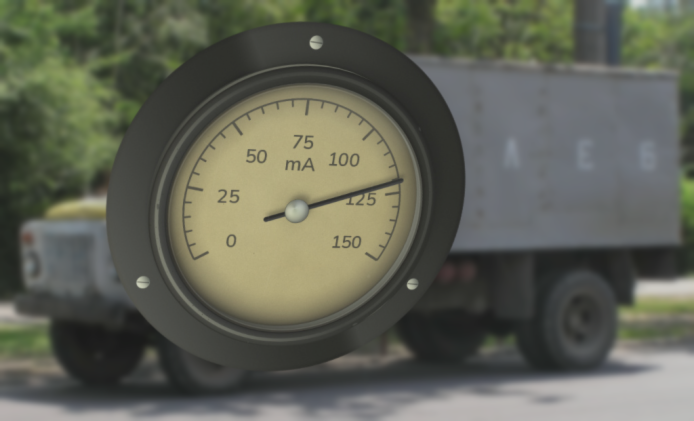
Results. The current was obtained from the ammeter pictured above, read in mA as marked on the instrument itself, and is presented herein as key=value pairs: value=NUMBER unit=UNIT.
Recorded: value=120 unit=mA
